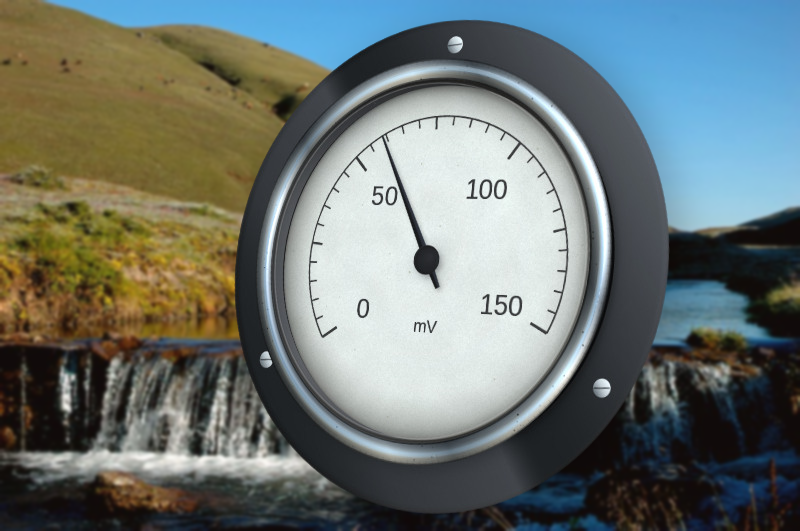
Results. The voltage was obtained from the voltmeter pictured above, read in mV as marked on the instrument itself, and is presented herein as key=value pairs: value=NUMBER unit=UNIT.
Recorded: value=60 unit=mV
